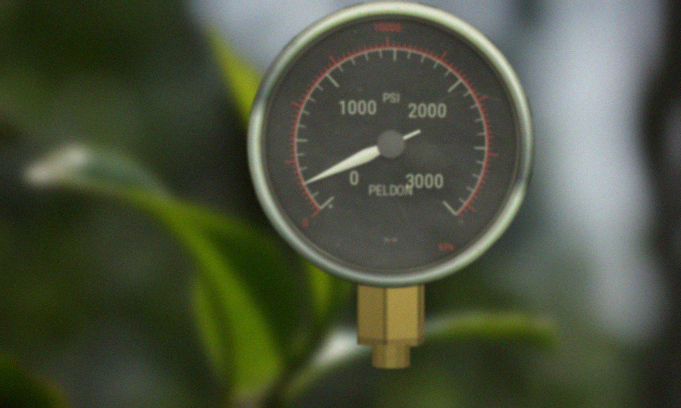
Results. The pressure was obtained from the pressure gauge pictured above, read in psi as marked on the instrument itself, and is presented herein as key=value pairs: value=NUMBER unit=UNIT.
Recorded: value=200 unit=psi
